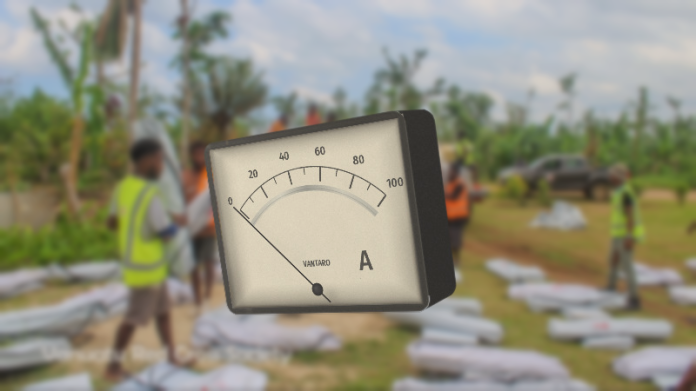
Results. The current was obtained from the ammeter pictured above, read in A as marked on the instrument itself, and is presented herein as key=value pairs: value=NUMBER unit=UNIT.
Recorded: value=0 unit=A
